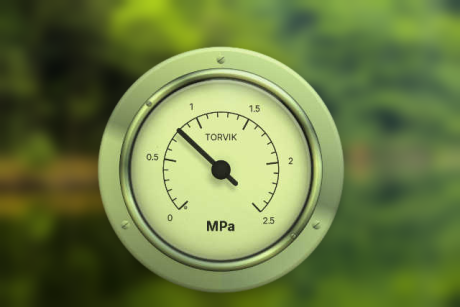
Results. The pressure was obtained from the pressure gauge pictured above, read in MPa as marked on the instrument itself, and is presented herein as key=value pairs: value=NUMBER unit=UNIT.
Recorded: value=0.8 unit=MPa
